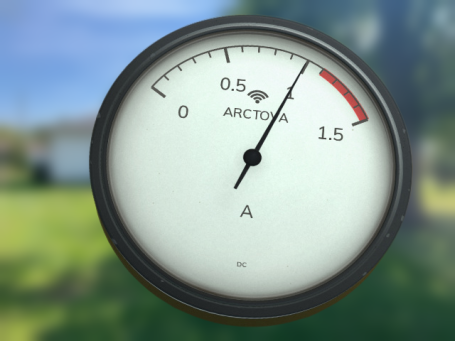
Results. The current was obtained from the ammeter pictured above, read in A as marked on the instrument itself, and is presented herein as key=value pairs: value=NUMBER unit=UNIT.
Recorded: value=1 unit=A
